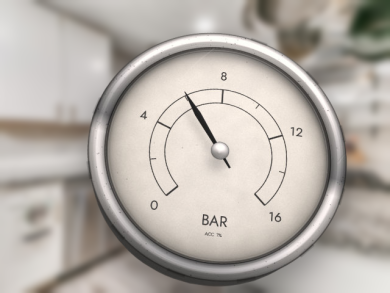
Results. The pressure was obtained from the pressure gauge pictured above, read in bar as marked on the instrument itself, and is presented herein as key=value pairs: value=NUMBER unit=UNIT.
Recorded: value=6 unit=bar
